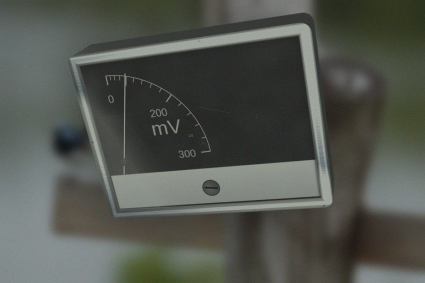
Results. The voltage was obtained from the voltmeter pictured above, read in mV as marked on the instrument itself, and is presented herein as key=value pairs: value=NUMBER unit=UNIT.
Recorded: value=100 unit=mV
